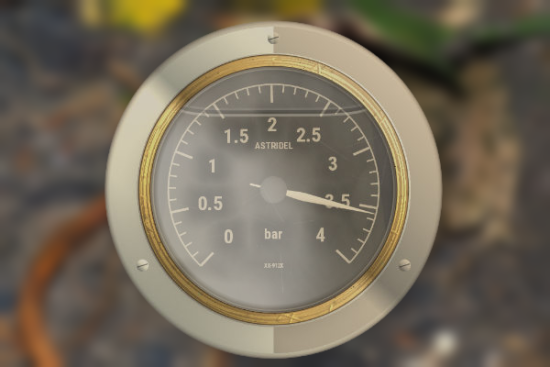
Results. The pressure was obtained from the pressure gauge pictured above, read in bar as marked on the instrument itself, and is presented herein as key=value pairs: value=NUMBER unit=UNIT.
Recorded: value=3.55 unit=bar
